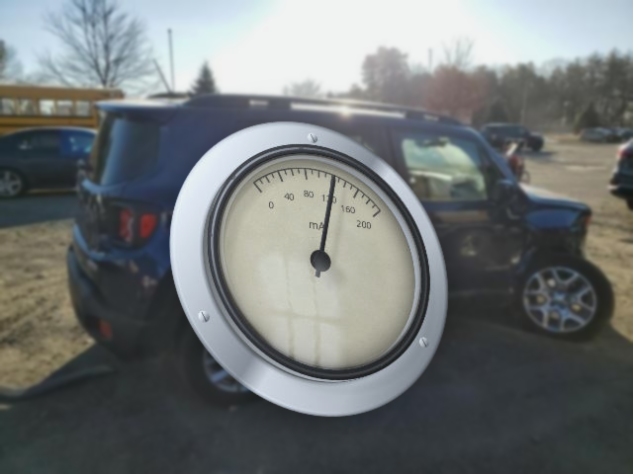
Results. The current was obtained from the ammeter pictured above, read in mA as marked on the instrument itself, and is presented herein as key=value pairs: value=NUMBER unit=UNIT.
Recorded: value=120 unit=mA
